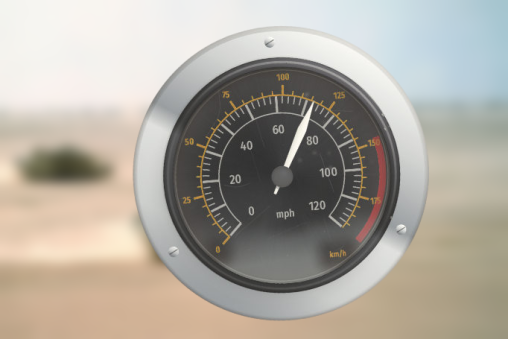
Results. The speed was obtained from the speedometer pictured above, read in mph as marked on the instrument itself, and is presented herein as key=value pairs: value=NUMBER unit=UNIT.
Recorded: value=72 unit=mph
